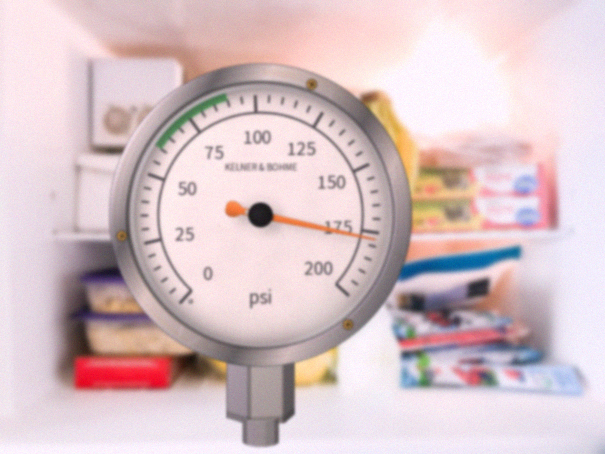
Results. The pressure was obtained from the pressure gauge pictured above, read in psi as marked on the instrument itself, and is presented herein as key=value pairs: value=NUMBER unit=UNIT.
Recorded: value=177.5 unit=psi
